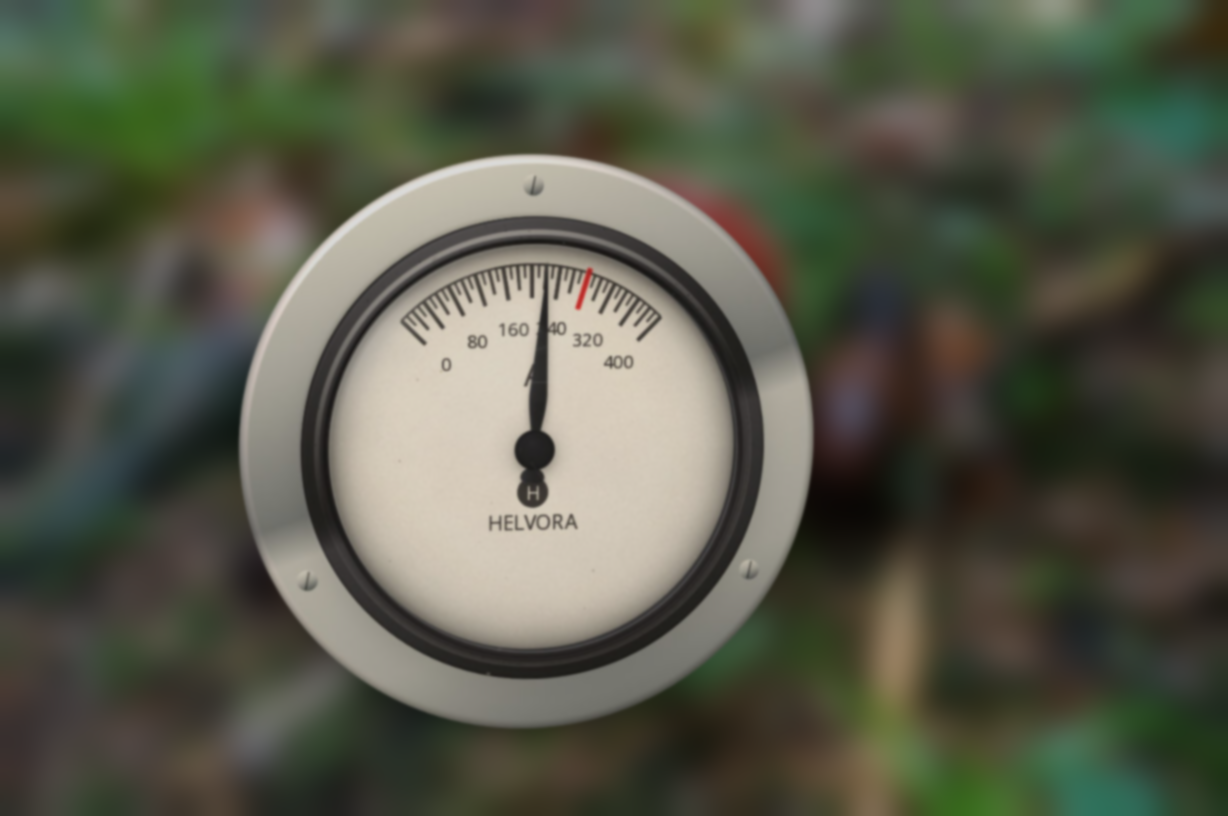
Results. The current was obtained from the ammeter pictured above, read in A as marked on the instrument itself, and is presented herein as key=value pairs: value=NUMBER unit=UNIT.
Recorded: value=220 unit=A
